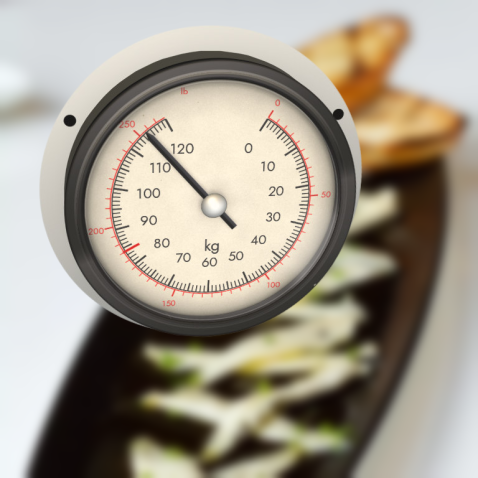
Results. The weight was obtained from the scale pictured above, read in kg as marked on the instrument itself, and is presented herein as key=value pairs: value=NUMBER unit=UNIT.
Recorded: value=115 unit=kg
